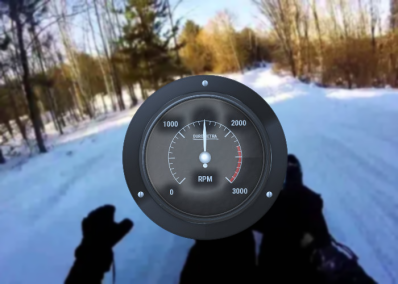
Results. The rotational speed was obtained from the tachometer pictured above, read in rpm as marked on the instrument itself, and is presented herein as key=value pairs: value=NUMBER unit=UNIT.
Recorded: value=1500 unit=rpm
